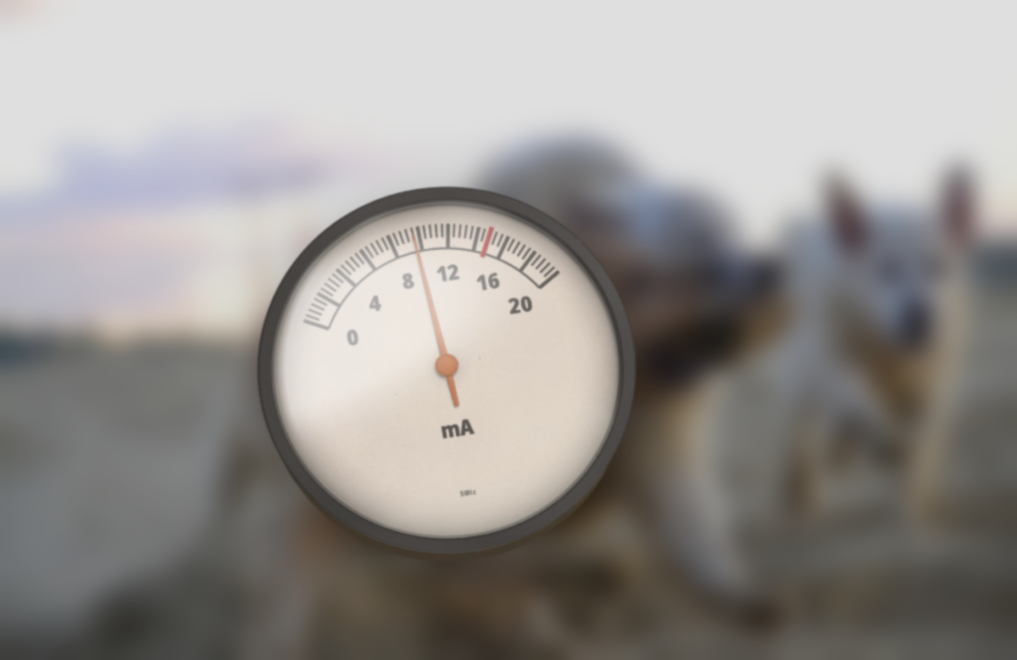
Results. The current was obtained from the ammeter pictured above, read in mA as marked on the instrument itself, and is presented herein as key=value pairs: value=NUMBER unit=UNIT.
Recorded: value=9.6 unit=mA
